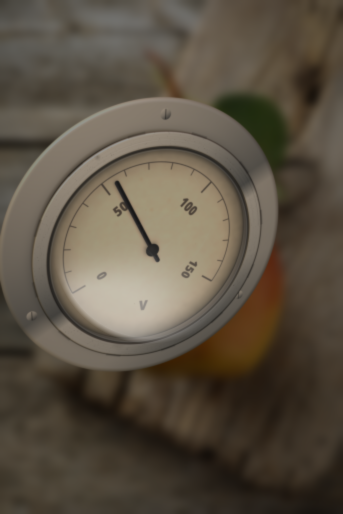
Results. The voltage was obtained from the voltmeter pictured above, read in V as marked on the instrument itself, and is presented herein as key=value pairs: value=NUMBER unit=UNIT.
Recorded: value=55 unit=V
